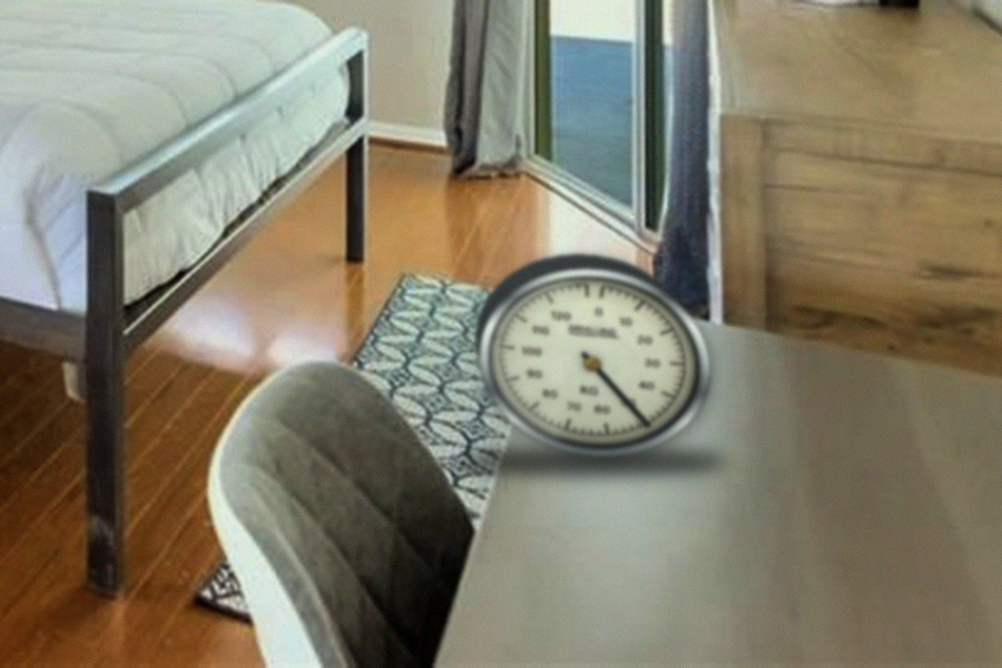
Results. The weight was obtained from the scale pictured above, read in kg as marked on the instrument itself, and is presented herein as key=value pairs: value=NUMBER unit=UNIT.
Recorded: value=50 unit=kg
